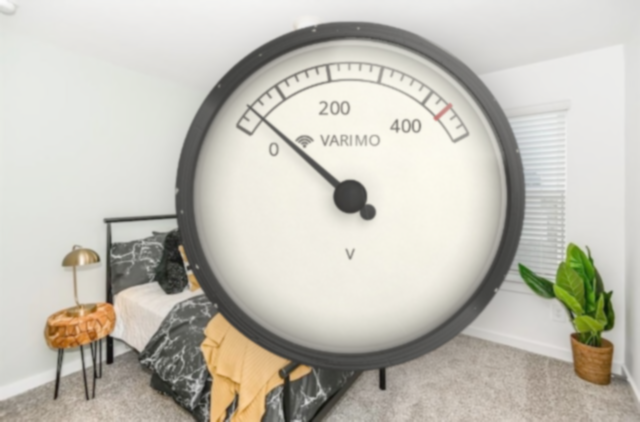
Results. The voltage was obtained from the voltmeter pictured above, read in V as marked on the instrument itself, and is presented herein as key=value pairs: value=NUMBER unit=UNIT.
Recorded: value=40 unit=V
